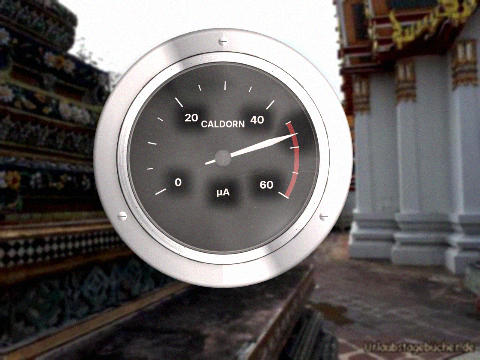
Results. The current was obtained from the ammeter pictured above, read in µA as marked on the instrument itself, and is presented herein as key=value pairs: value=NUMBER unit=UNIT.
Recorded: value=47.5 unit=µA
